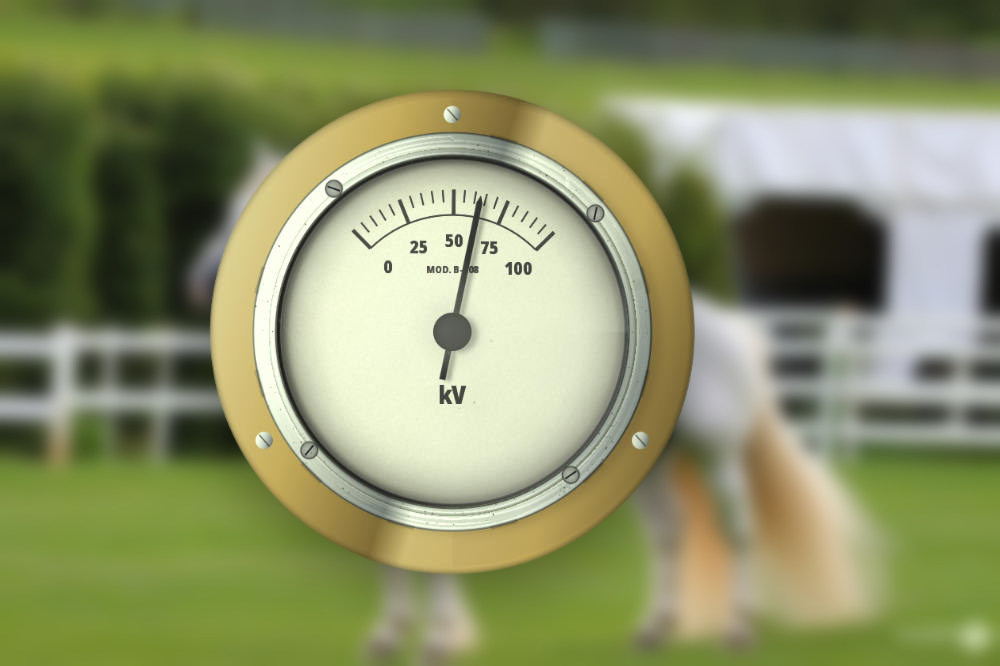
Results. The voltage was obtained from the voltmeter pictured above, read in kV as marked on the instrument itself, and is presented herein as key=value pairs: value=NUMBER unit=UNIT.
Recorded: value=62.5 unit=kV
